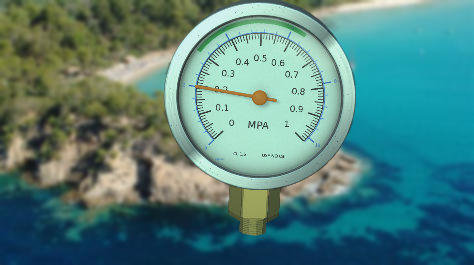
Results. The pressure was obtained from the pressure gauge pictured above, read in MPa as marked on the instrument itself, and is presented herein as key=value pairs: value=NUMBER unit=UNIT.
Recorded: value=0.2 unit=MPa
